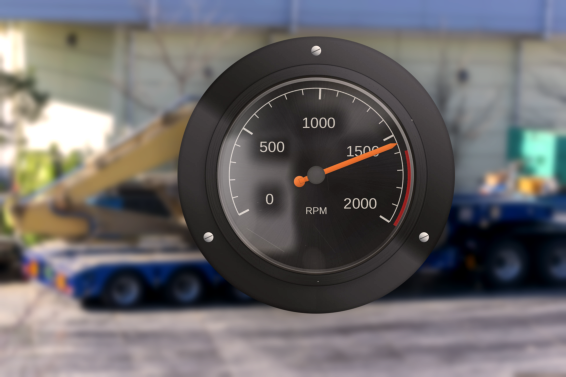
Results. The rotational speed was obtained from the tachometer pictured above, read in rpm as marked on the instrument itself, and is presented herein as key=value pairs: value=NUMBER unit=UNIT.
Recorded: value=1550 unit=rpm
